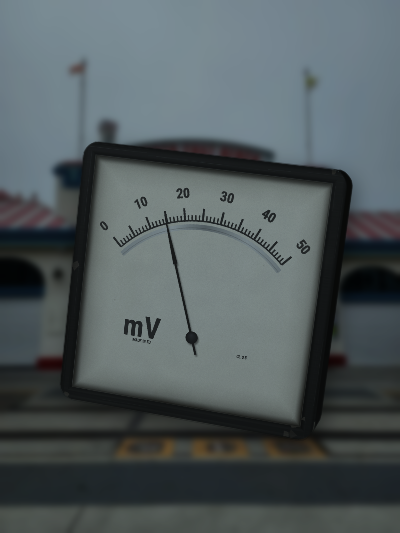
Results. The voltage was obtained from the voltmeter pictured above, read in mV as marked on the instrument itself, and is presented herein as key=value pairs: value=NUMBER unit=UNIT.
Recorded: value=15 unit=mV
